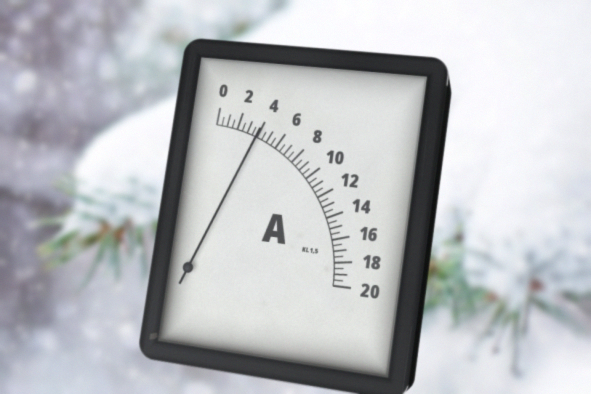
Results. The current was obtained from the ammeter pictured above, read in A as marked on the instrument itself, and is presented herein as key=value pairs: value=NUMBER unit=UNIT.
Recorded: value=4 unit=A
